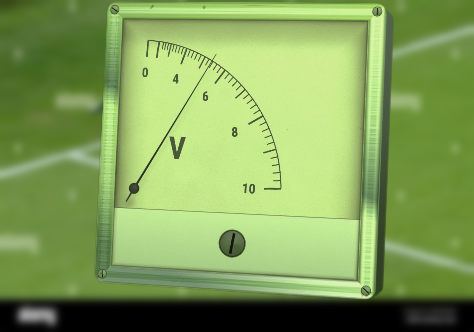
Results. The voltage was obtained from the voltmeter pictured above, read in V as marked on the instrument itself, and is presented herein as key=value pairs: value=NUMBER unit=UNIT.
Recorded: value=5.4 unit=V
